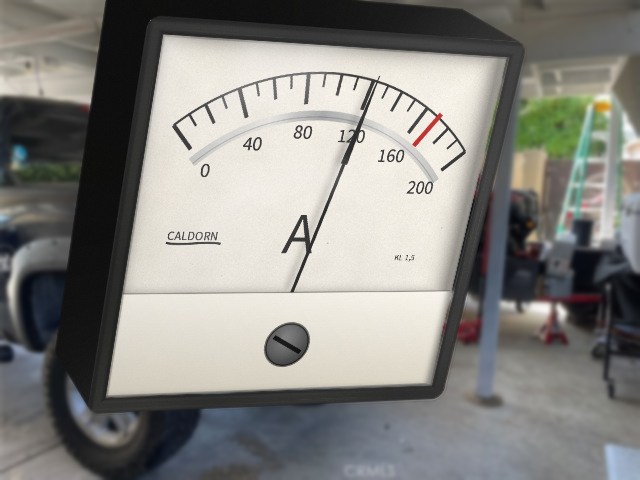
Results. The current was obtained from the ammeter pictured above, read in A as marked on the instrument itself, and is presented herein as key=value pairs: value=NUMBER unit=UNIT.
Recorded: value=120 unit=A
